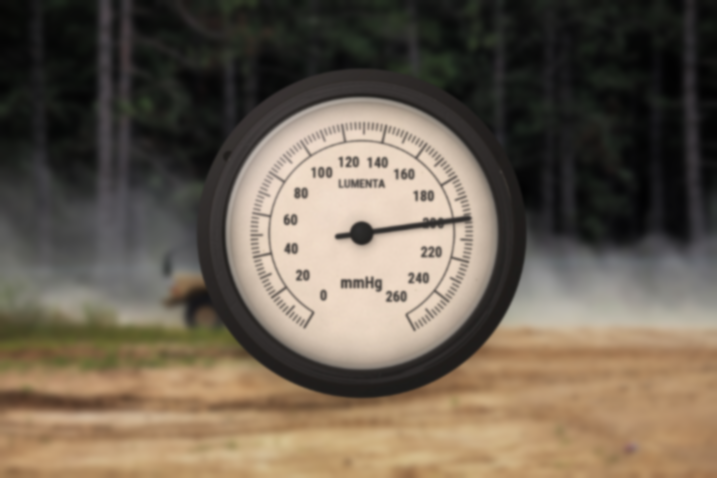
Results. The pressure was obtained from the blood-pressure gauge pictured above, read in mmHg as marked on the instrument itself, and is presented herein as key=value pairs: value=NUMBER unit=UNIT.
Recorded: value=200 unit=mmHg
